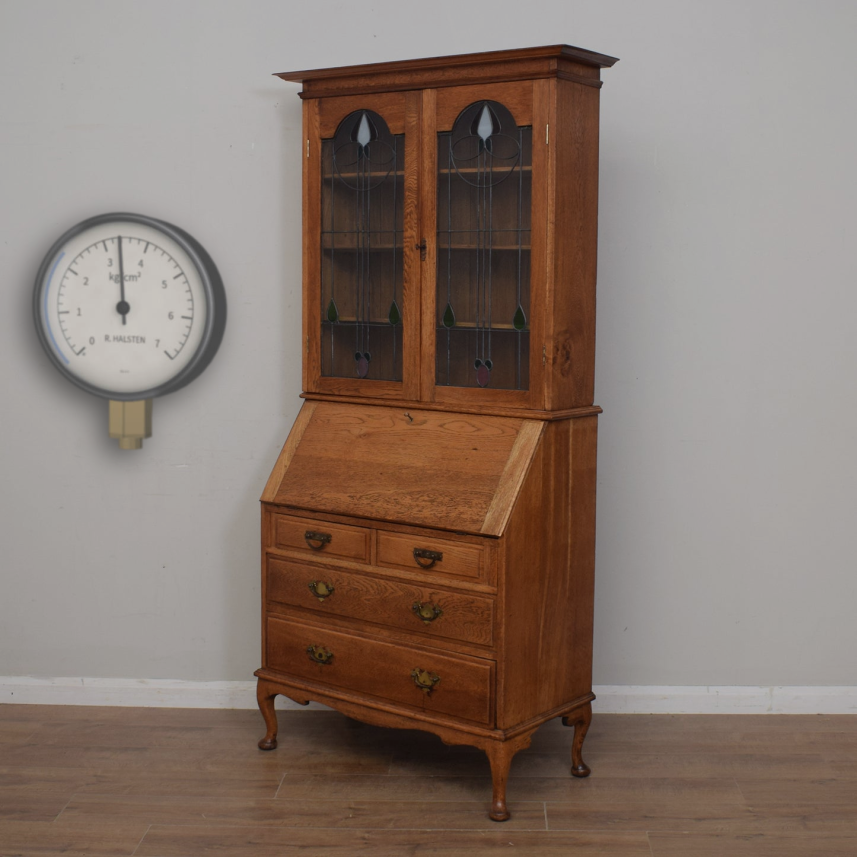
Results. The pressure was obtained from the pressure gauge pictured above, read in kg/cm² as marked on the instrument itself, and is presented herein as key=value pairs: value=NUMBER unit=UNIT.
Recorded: value=3.4 unit=kg/cm²
